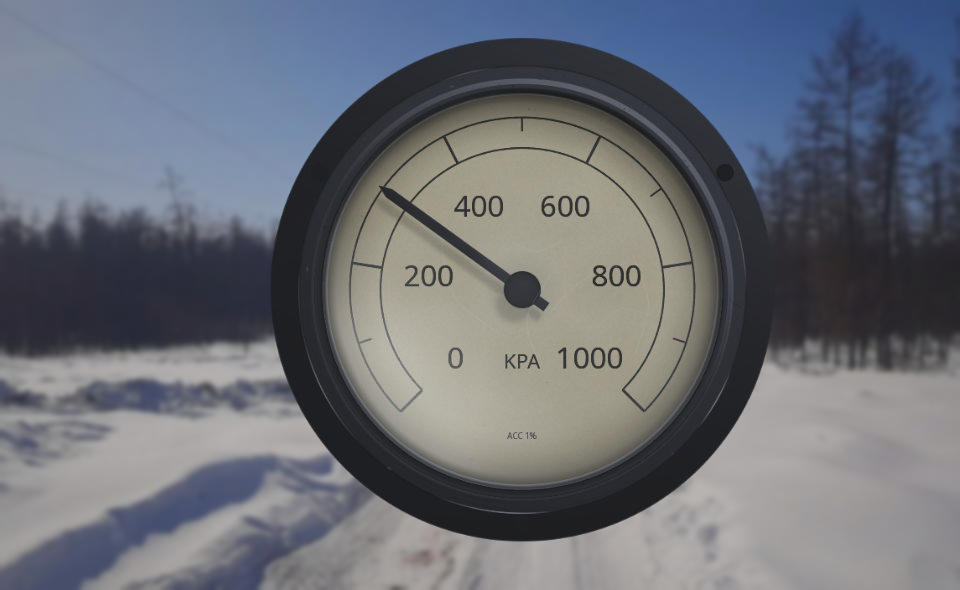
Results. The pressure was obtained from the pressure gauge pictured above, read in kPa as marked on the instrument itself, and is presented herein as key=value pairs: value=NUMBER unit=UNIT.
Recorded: value=300 unit=kPa
